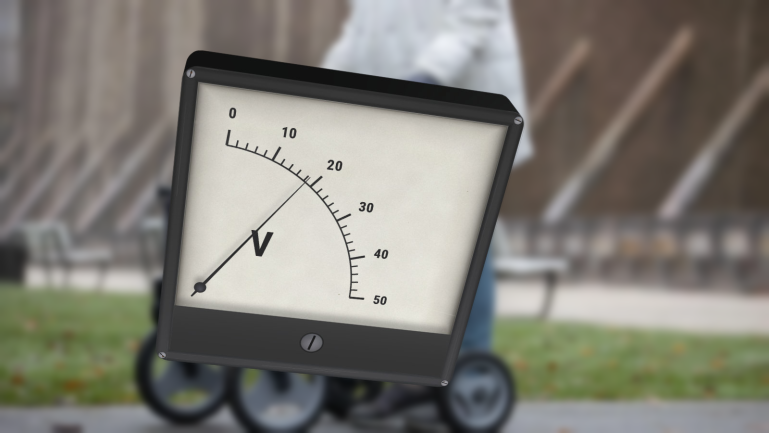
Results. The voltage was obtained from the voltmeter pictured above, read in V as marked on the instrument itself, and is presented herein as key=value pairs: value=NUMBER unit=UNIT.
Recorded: value=18 unit=V
